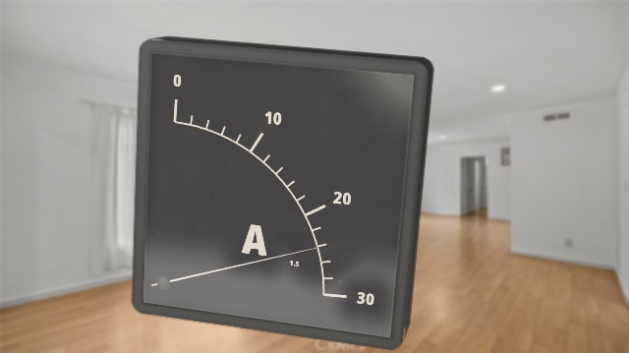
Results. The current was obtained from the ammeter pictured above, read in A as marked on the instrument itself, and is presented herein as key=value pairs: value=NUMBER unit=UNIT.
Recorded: value=24 unit=A
